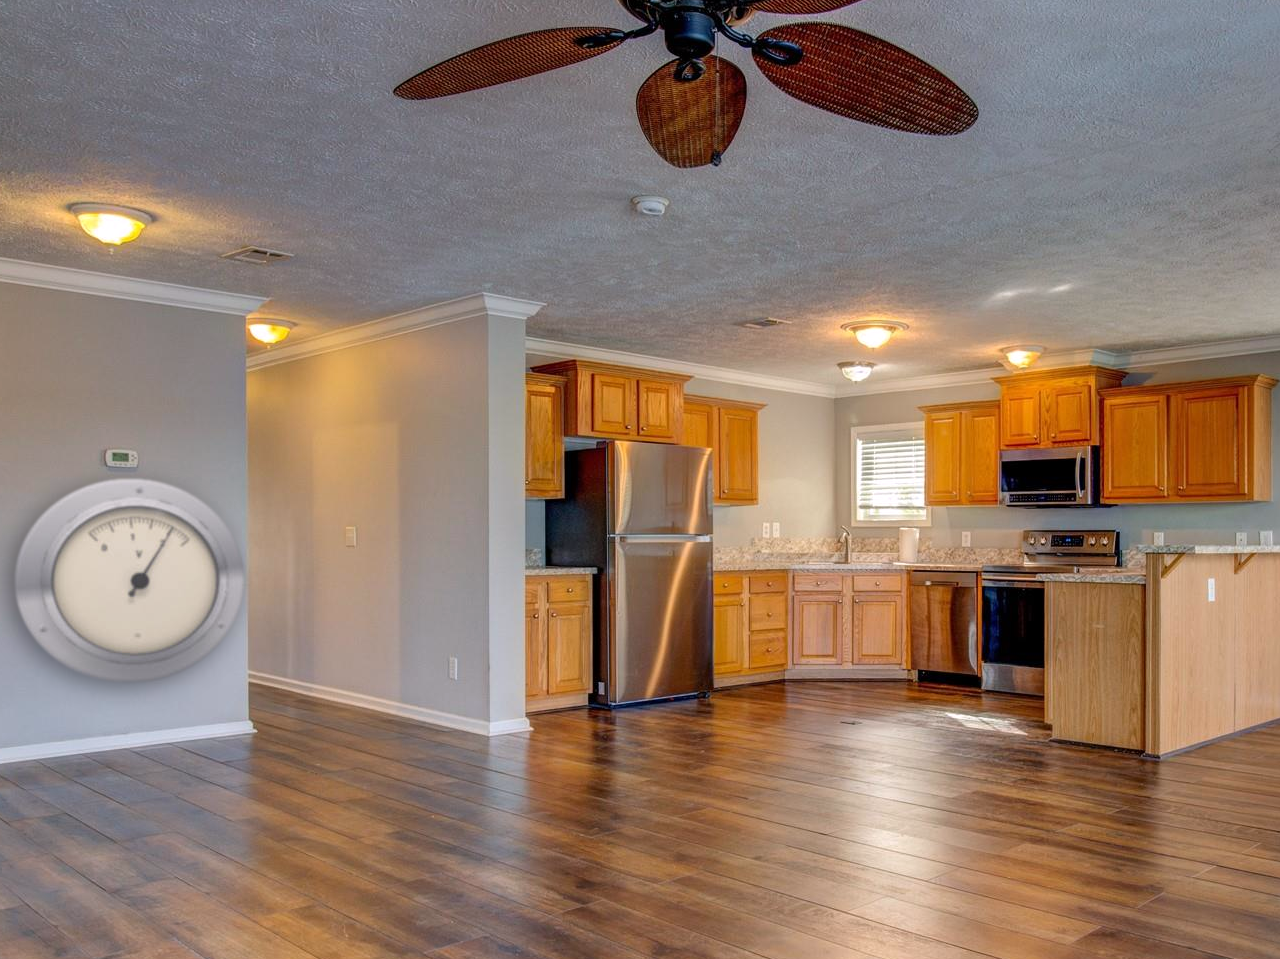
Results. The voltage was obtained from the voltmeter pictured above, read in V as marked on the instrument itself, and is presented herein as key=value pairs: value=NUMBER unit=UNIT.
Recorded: value=2 unit=V
